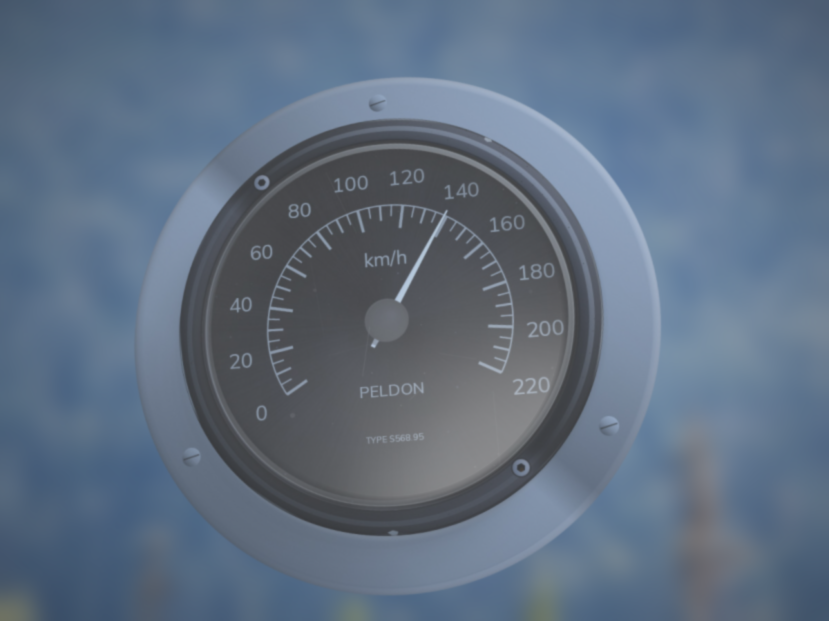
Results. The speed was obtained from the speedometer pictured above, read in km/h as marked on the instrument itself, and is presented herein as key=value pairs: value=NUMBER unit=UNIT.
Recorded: value=140 unit=km/h
